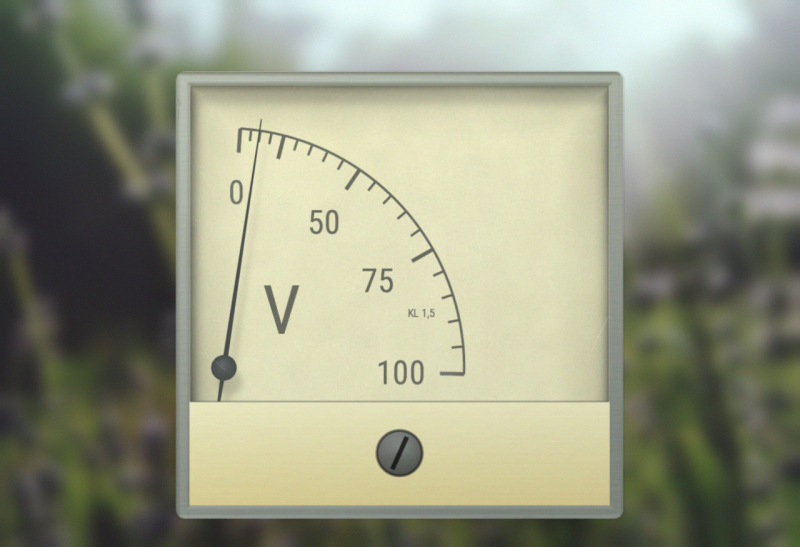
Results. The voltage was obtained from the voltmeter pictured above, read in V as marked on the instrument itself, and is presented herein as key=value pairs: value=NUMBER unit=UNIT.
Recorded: value=15 unit=V
